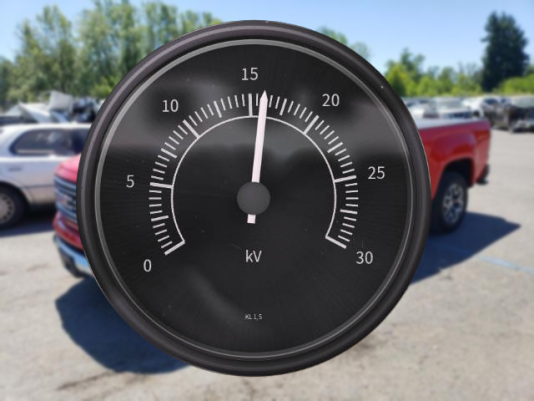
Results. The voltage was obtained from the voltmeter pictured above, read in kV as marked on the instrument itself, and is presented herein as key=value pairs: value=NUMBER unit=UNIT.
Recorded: value=16 unit=kV
